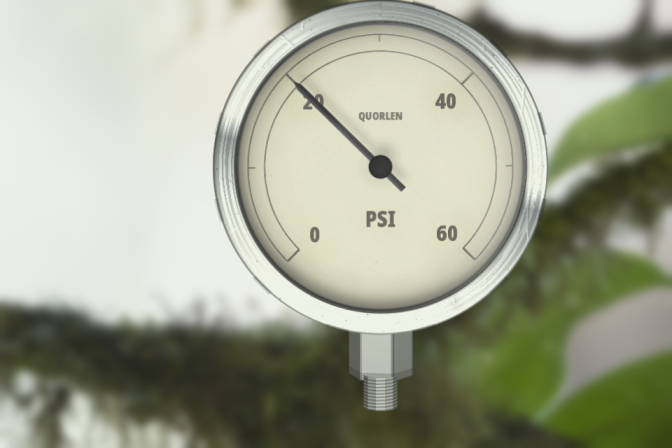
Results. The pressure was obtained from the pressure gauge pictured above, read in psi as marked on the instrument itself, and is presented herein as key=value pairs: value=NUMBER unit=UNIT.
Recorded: value=20 unit=psi
